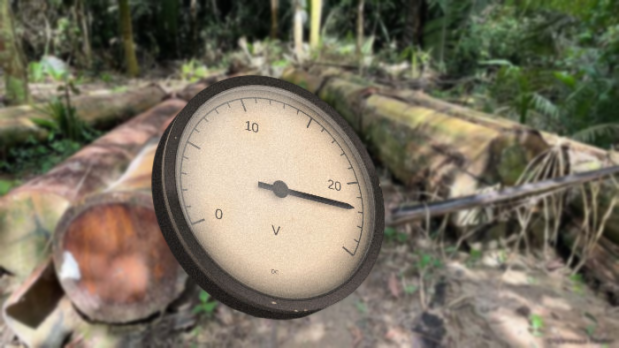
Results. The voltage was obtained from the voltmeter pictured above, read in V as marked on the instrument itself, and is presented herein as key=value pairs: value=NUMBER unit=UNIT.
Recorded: value=22 unit=V
